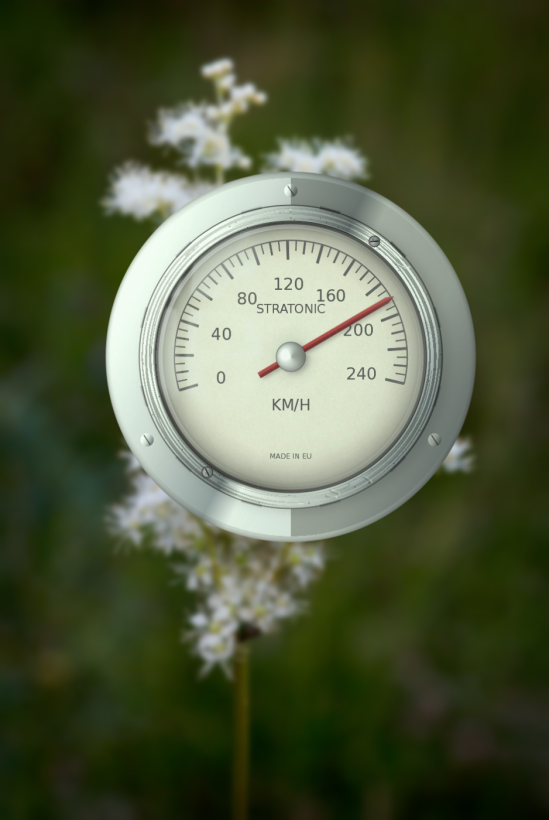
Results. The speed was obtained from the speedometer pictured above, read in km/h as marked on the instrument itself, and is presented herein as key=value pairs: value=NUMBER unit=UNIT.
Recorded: value=190 unit=km/h
